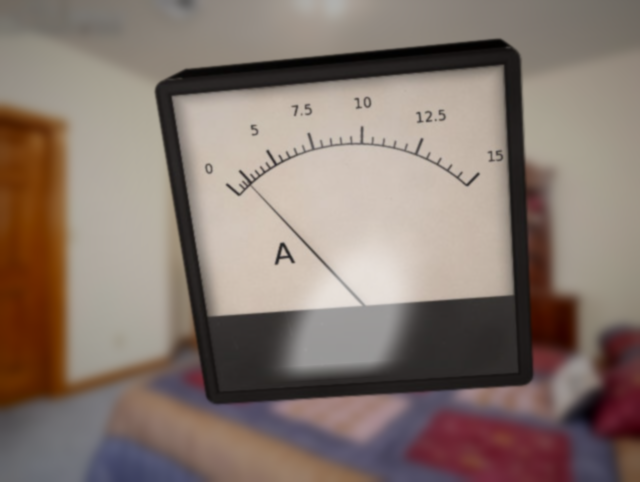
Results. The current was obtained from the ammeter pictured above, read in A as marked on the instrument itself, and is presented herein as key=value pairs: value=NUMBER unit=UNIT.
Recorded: value=2.5 unit=A
